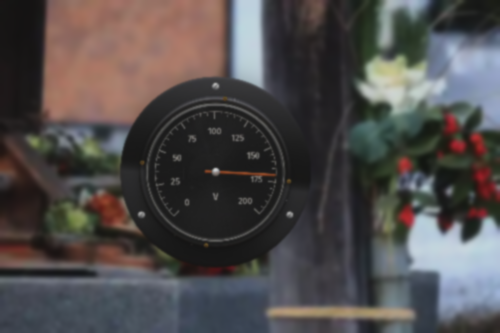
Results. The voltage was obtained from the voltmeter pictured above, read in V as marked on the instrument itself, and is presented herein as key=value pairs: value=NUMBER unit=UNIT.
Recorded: value=170 unit=V
